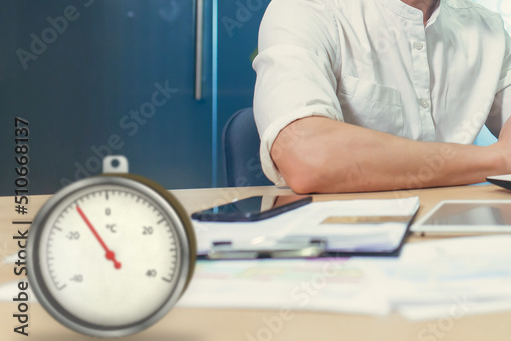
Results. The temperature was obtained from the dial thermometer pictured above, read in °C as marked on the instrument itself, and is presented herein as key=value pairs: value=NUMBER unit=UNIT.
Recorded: value=-10 unit=°C
